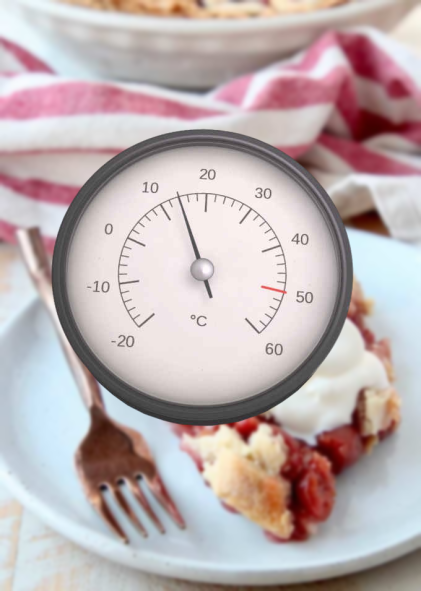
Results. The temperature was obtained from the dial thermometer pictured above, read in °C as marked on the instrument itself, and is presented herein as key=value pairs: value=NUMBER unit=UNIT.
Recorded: value=14 unit=°C
